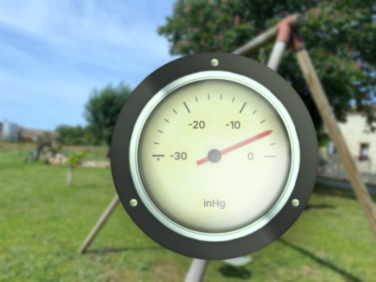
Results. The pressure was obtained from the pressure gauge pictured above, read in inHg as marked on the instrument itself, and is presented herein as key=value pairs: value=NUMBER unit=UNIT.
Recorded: value=-4 unit=inHg
